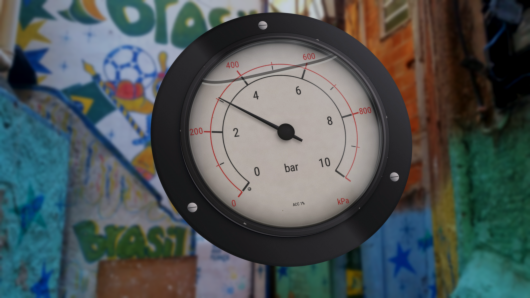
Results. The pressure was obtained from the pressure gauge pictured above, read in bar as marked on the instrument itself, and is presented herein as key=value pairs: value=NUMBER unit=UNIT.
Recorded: value=3 unit=bar
